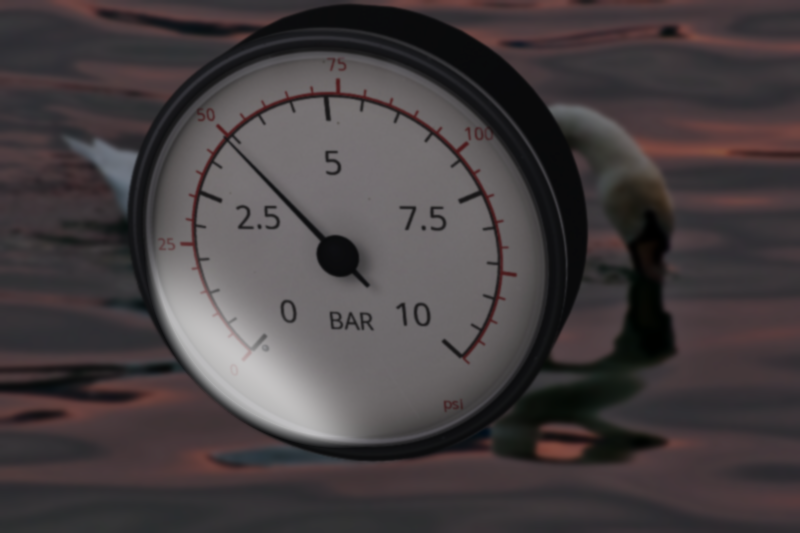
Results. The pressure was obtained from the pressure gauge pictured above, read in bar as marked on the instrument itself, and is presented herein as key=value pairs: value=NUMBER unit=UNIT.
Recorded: value=3.5 unit=bar
